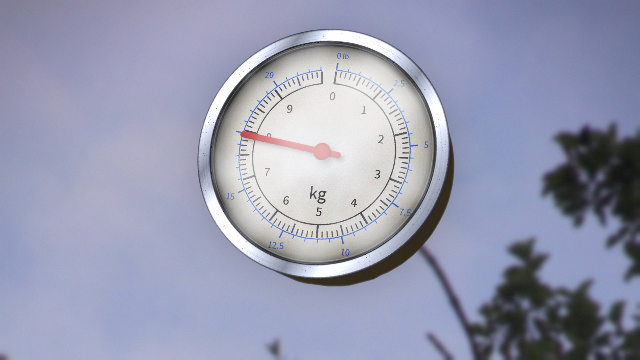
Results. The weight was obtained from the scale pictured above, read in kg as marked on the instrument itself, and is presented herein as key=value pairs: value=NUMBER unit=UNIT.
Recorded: value=7.9 unit=kg
